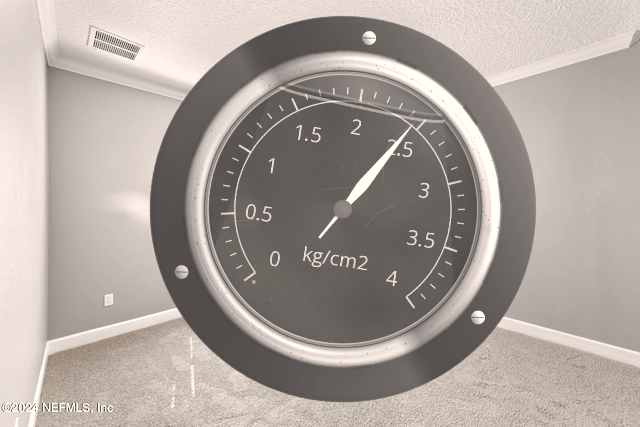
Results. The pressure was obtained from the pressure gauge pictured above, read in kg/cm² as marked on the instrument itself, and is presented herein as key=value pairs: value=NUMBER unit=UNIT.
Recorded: value=2.45 unit=kg/cm²
